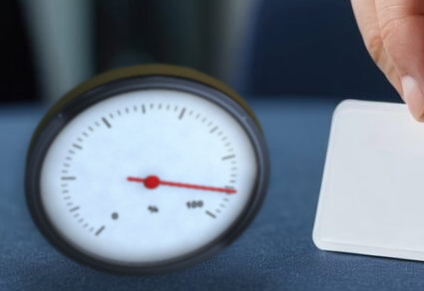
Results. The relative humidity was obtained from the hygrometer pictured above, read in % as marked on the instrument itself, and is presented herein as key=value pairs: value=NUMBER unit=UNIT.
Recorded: value=90 unit=%
